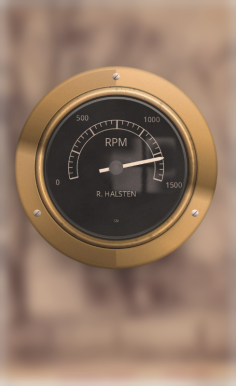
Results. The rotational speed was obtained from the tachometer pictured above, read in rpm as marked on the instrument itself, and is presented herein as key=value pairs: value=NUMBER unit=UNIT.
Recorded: value=1300 unit=rpm
